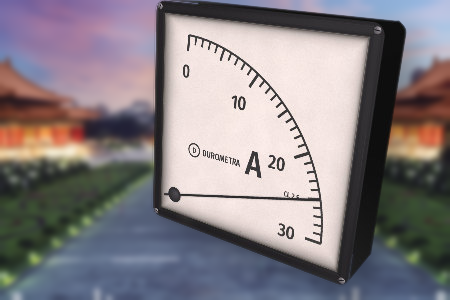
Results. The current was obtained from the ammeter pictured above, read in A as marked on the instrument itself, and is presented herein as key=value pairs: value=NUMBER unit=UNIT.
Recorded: value=25 unit=A
